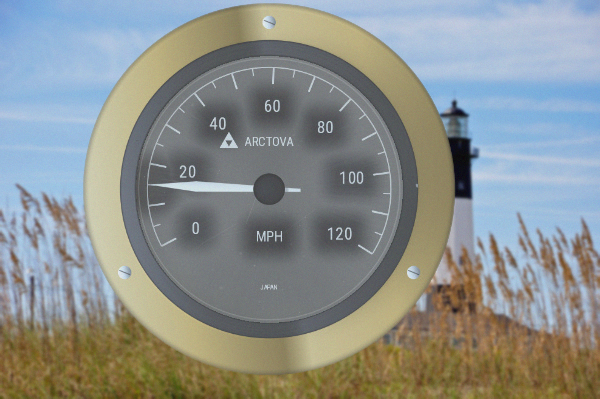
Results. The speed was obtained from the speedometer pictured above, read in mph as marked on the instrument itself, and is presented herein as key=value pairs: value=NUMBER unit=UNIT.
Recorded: value=15 unit=mph
